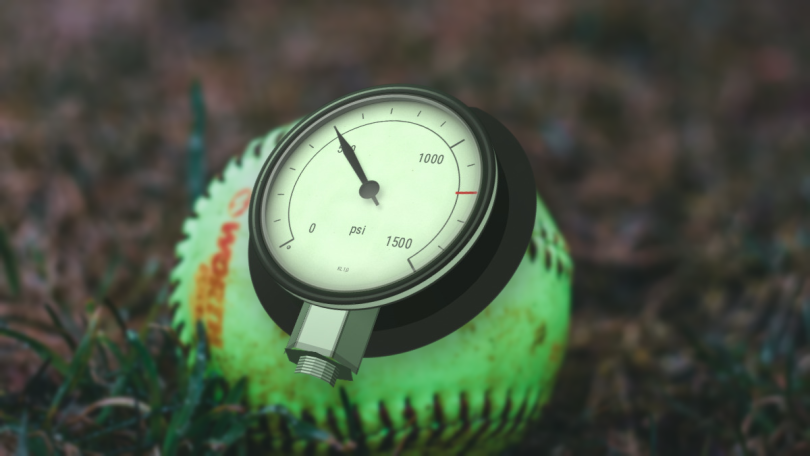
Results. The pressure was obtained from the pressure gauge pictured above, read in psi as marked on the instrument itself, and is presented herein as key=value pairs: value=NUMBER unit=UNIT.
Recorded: value=500 unit=psi
